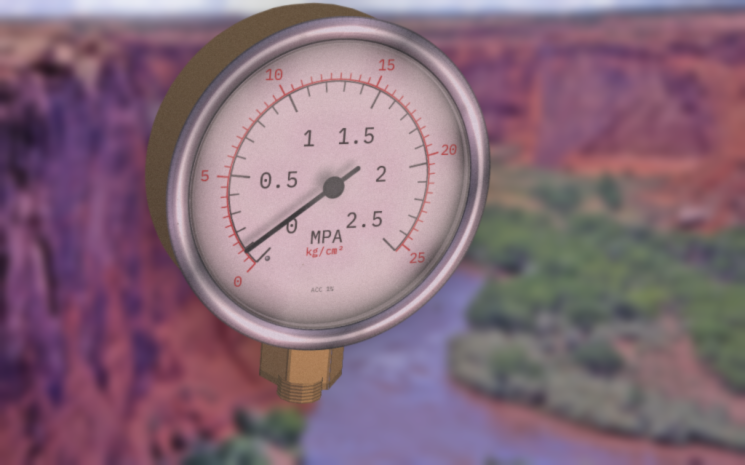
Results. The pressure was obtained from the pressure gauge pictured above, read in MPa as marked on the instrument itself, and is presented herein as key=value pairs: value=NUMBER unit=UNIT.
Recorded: value=0.1 unit=MPa
